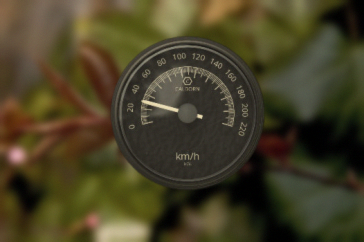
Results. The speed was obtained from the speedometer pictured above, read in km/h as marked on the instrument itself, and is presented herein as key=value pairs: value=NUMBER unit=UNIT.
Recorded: value=30 unit=km/h
